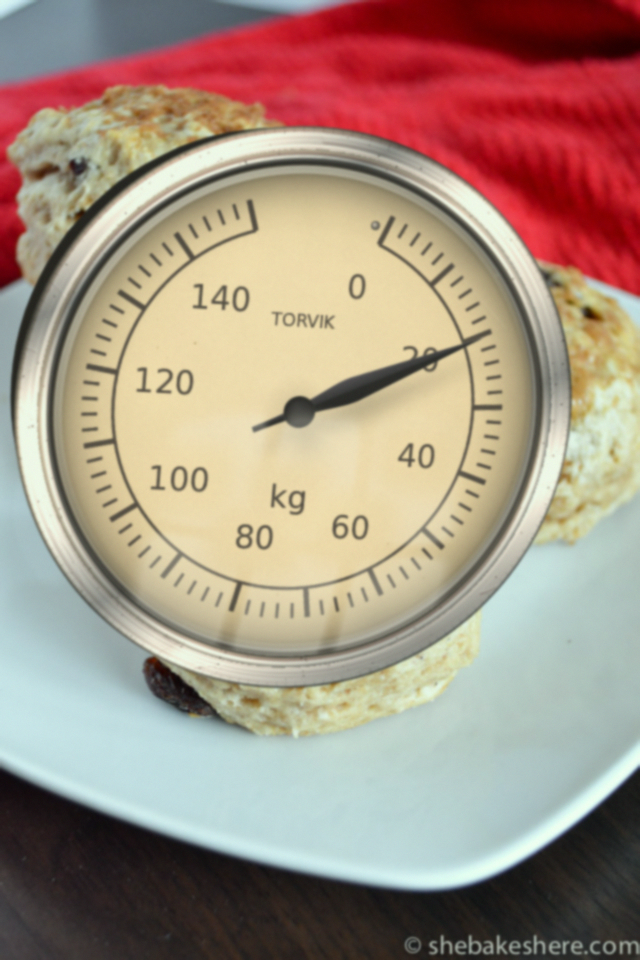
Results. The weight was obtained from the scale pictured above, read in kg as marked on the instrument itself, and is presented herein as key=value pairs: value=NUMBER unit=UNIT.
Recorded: value=20 unit=kg
